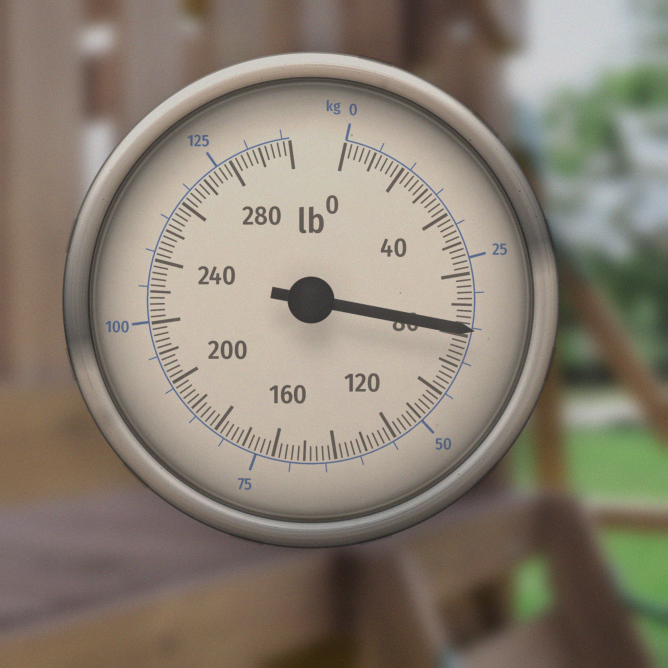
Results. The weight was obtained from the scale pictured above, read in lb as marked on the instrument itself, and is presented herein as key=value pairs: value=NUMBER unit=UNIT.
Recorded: value=78 unit=lb
